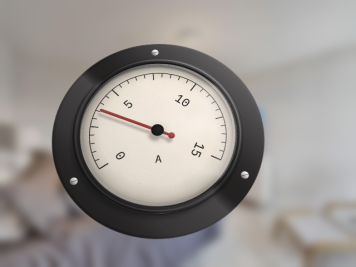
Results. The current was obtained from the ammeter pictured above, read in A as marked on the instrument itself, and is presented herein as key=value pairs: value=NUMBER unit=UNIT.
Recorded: value=3.5 unit=A
